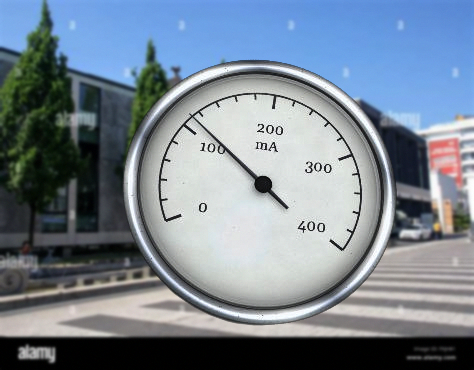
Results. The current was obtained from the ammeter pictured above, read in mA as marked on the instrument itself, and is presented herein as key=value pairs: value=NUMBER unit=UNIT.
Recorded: value=110 unit=mA
